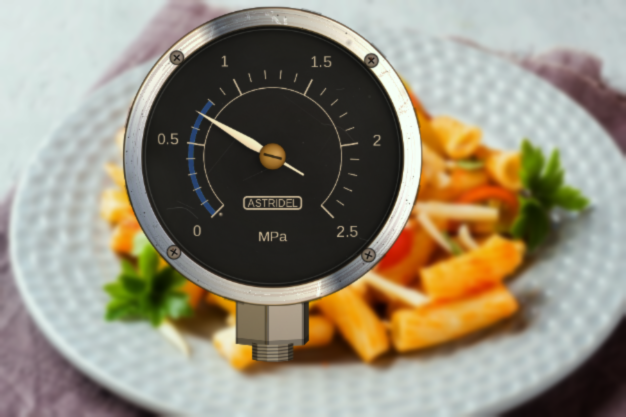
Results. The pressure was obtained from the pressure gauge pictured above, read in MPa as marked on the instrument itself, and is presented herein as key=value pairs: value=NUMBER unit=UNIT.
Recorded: value=0.7 unit=MPa
